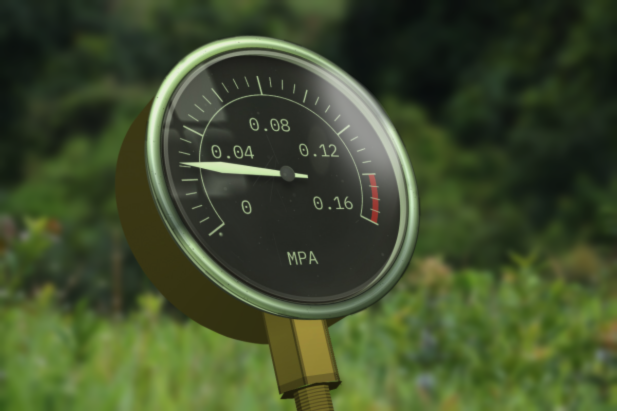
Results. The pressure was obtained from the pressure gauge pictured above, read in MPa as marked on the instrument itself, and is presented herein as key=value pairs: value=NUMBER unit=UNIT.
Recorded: value=0.025 unit=MPa
